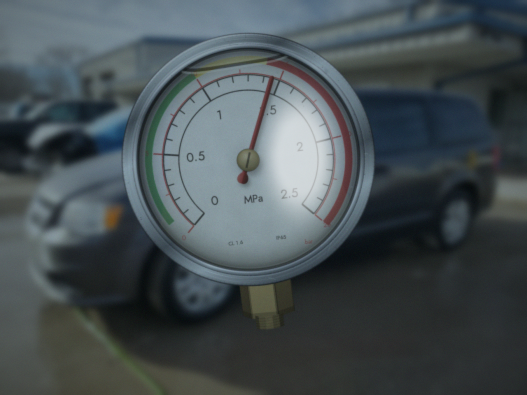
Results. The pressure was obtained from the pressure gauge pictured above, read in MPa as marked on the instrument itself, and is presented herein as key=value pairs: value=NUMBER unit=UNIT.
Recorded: value=1.45 unit=MPa
